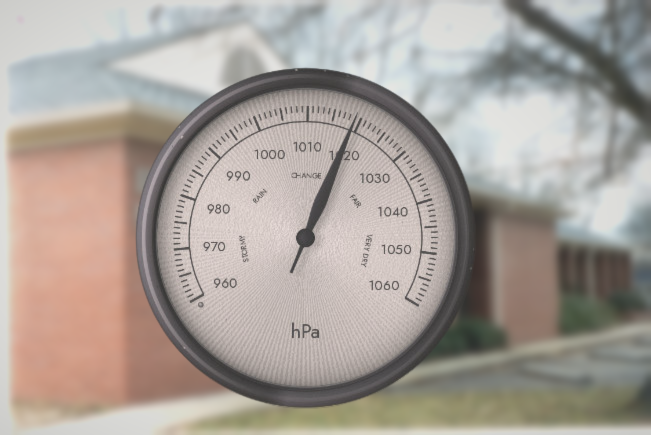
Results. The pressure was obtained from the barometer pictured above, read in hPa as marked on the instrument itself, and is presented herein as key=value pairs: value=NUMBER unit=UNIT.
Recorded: value=1019 unit=hPa
